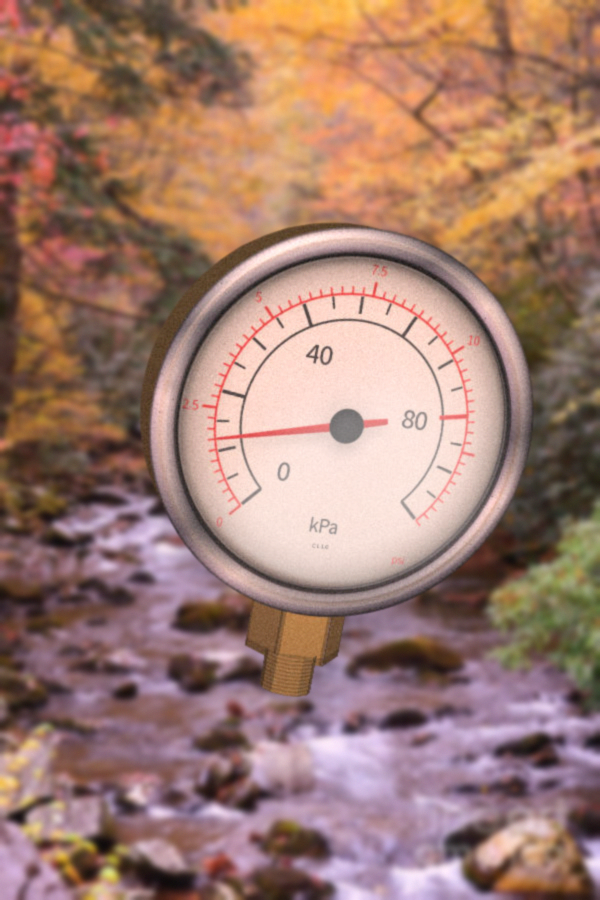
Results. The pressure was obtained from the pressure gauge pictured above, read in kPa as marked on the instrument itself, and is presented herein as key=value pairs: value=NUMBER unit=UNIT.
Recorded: value=12.5 unit=kPa
